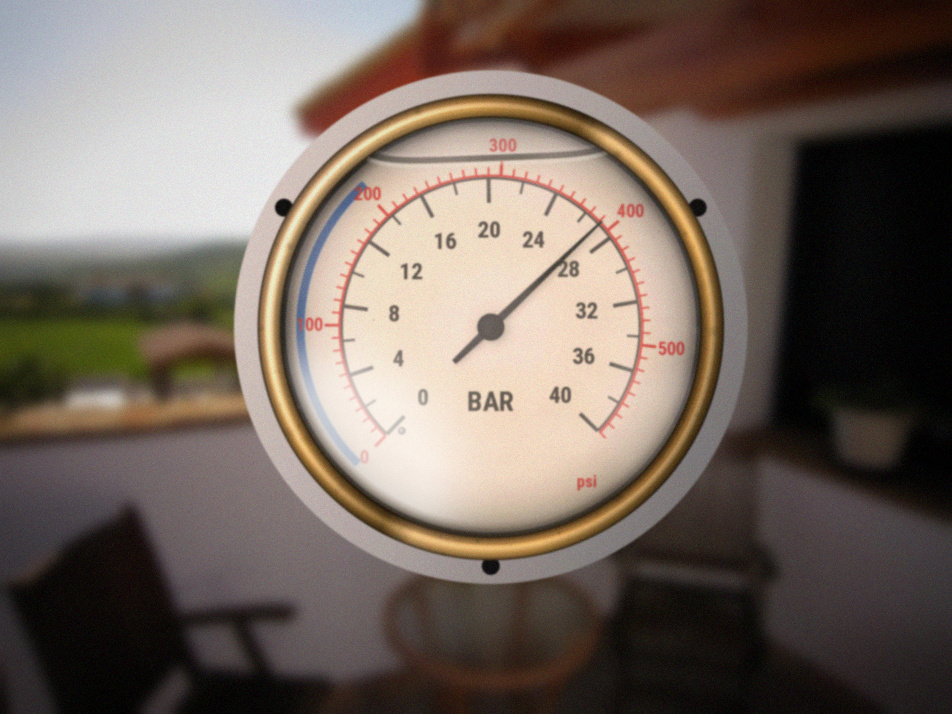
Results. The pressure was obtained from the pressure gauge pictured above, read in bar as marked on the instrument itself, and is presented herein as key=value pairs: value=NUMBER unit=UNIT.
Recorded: value=27 unit=bar
